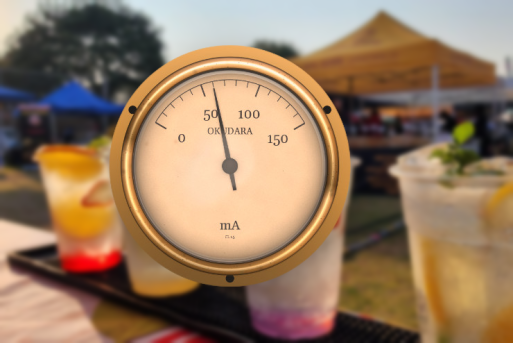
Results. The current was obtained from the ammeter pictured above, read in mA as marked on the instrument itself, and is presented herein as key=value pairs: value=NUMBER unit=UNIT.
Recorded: value=60 unit=mA
